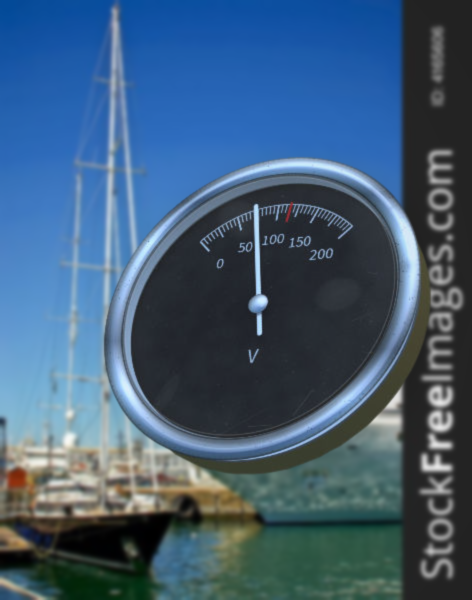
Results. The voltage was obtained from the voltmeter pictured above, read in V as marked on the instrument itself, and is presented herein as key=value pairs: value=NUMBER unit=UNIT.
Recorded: value=75 unit=V
